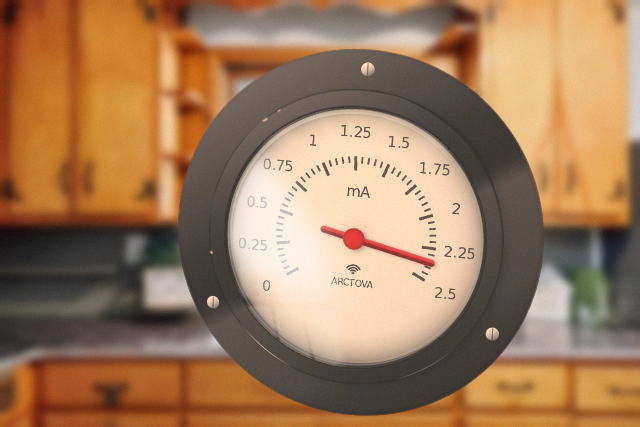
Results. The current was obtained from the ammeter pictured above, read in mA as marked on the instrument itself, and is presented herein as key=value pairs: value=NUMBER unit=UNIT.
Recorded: value=2.35 unit=mA
